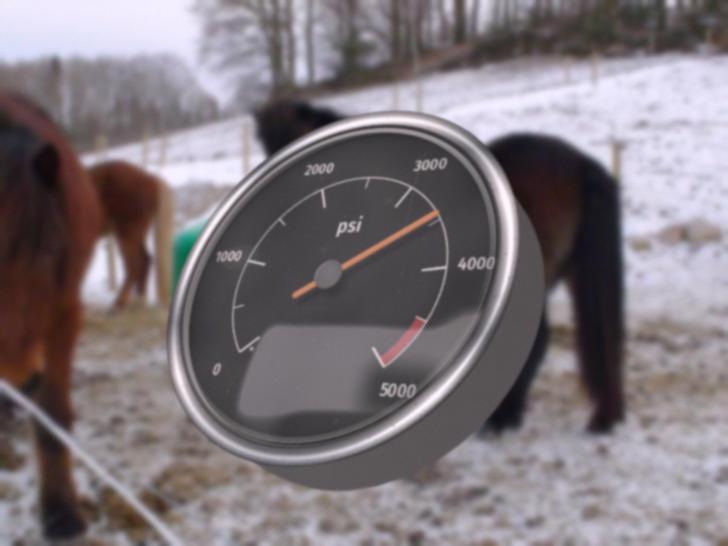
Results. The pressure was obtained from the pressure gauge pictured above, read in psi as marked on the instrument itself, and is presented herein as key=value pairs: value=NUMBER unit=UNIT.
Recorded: value=3500 unit=psi
